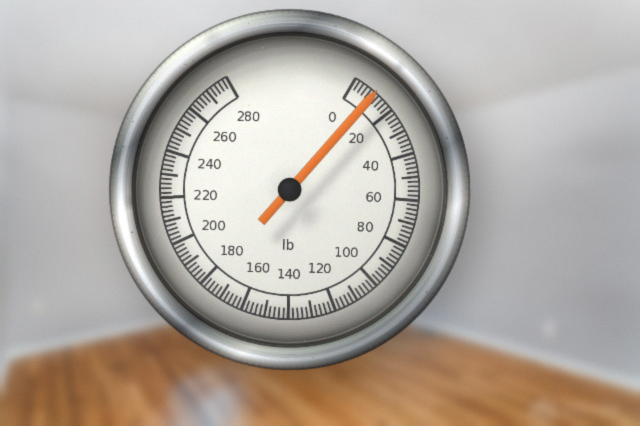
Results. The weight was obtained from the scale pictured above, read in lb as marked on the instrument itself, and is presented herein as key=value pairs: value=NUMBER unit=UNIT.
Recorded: value=10 unit=lb
